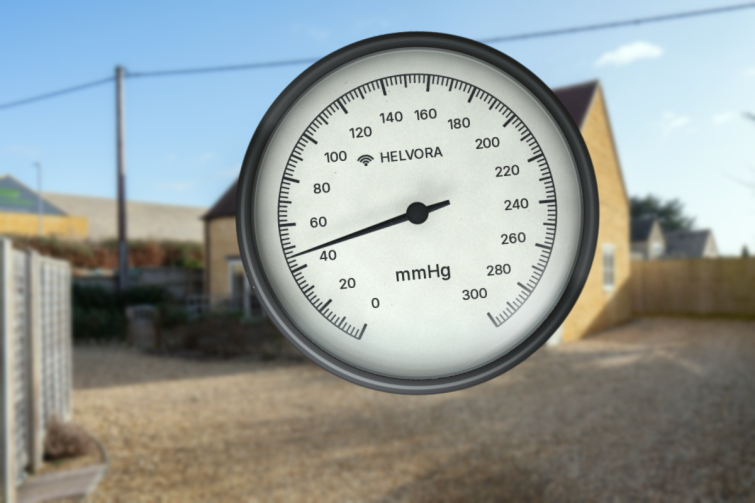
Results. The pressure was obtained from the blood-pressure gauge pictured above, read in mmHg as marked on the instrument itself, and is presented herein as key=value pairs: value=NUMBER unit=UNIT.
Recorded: value=46 unit=mmHg
